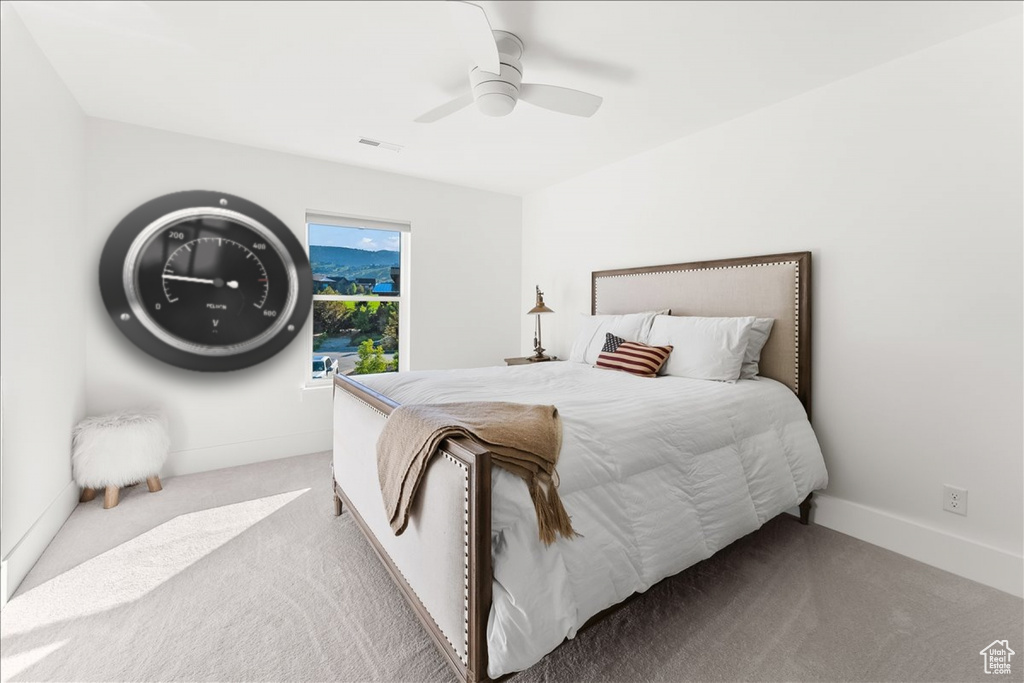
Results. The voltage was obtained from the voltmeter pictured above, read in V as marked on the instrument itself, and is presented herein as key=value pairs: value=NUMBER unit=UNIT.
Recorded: value=80 unit=V
